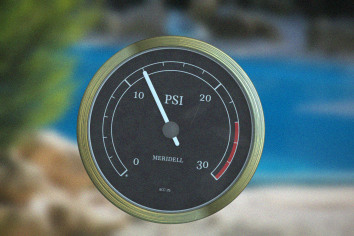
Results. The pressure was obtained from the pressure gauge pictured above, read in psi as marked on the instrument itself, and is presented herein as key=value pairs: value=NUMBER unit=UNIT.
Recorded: value=12 unit=psi
